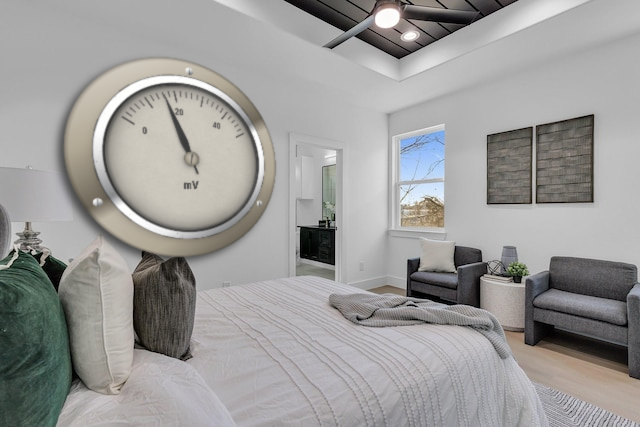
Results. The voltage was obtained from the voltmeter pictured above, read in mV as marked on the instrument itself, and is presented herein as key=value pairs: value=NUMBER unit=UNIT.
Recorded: value=16 unit=mV
